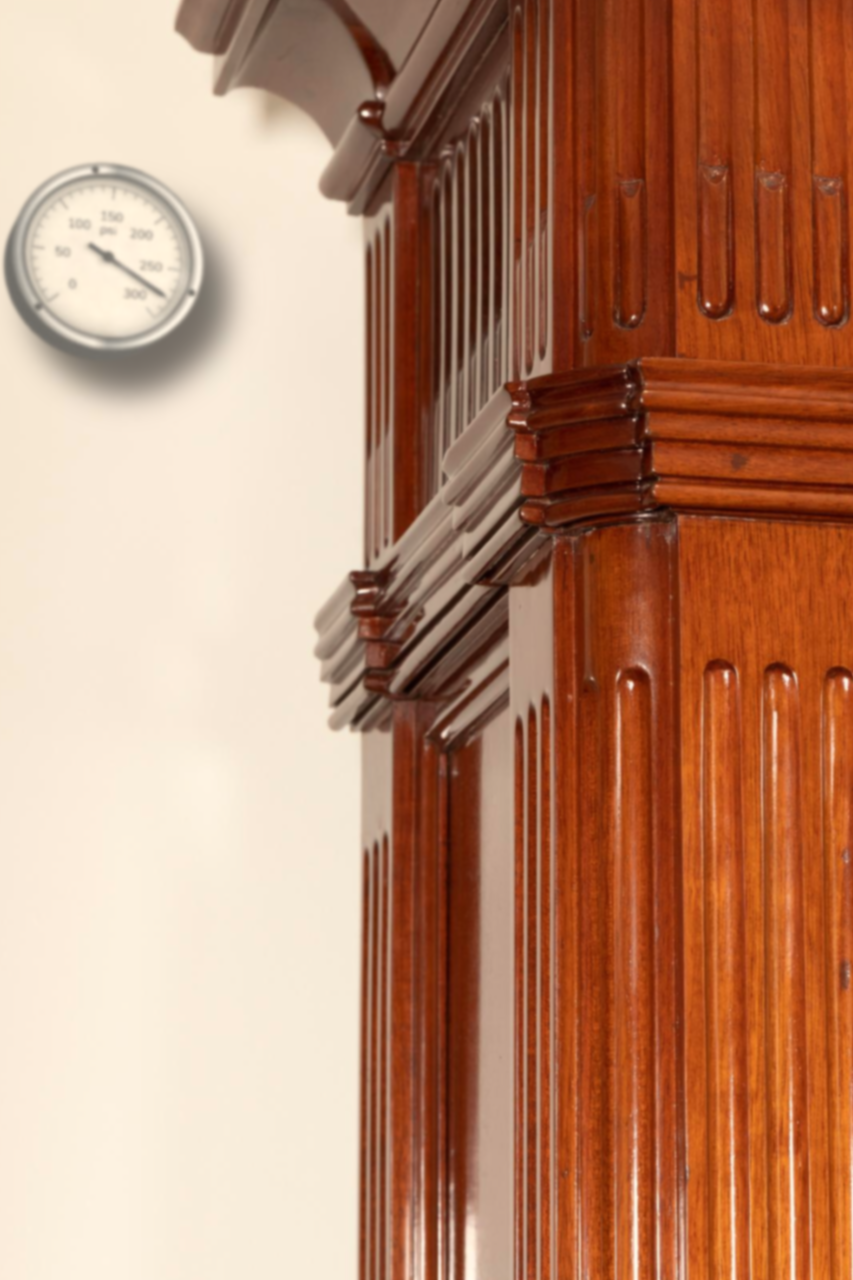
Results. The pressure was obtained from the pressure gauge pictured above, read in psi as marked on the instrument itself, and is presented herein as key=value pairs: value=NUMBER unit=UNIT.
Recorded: value=280 unit=psi
